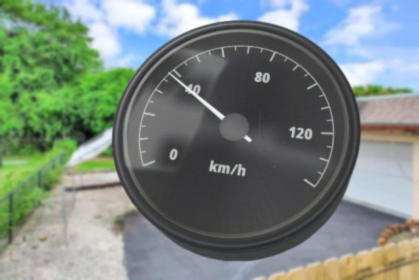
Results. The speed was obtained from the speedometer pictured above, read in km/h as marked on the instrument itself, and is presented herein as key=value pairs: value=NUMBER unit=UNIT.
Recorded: value=37.5 unit=km/h
